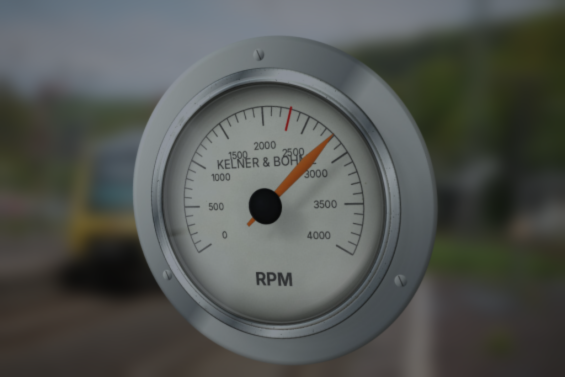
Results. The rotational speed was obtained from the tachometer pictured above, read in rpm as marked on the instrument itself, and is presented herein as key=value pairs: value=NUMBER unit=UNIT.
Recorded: value=2800 unit=rpm
